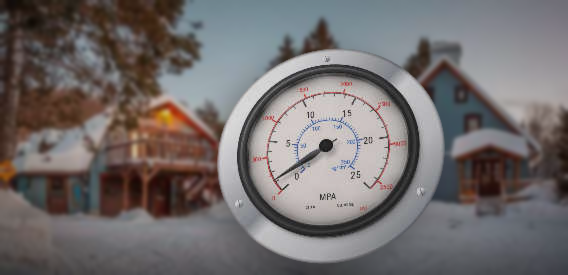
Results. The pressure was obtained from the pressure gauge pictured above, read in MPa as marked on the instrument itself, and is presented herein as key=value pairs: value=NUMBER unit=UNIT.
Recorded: value=1 unit=MPa
